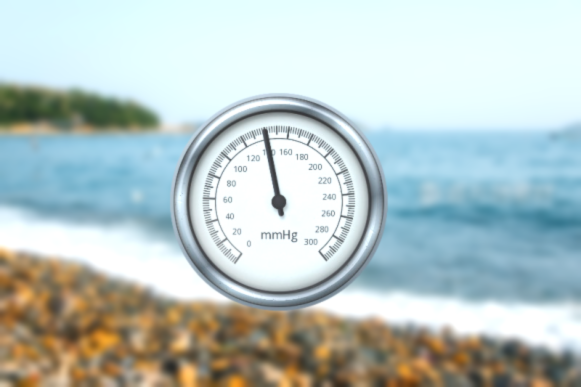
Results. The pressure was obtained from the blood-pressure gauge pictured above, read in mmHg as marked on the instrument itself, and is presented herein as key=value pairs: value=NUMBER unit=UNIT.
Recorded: value=140 unit=mmHg
